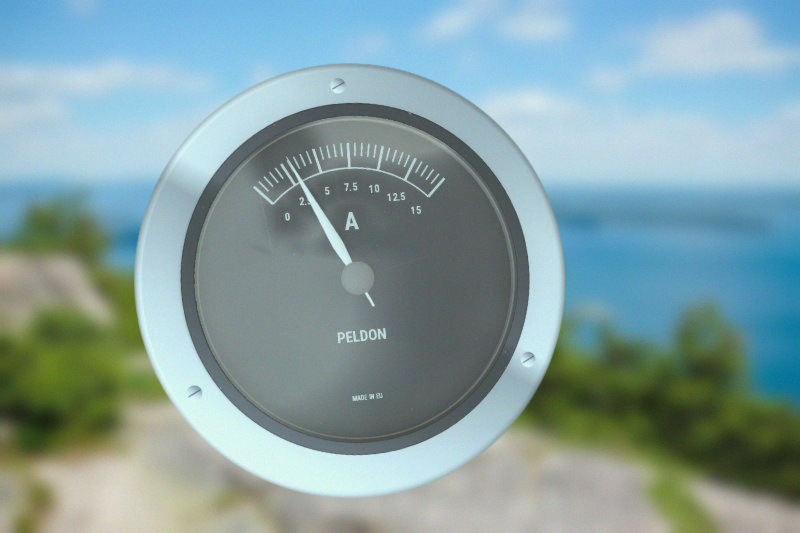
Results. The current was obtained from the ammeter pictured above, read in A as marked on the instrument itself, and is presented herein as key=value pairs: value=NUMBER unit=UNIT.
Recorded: value=3 unit=A
